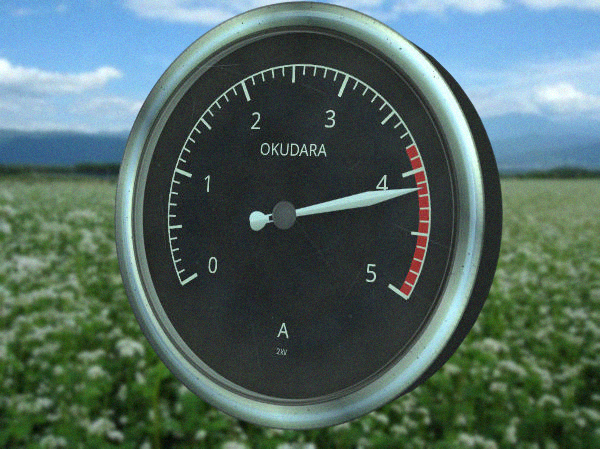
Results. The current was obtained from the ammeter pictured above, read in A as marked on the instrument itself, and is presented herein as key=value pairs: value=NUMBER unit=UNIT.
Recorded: value=4.15 unit=A
